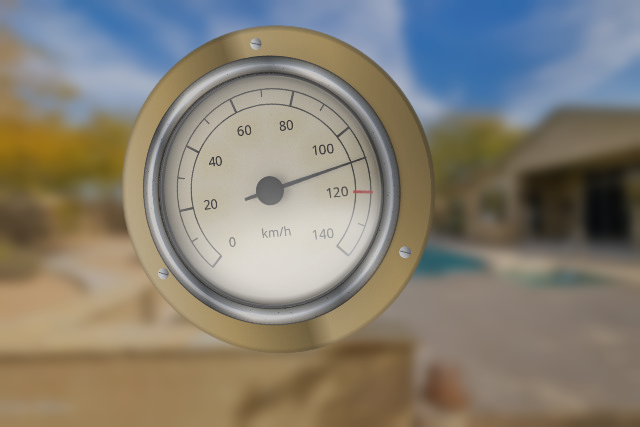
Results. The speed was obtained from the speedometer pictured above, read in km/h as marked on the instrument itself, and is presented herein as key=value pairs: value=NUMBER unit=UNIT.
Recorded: value=110 unit=km/h
